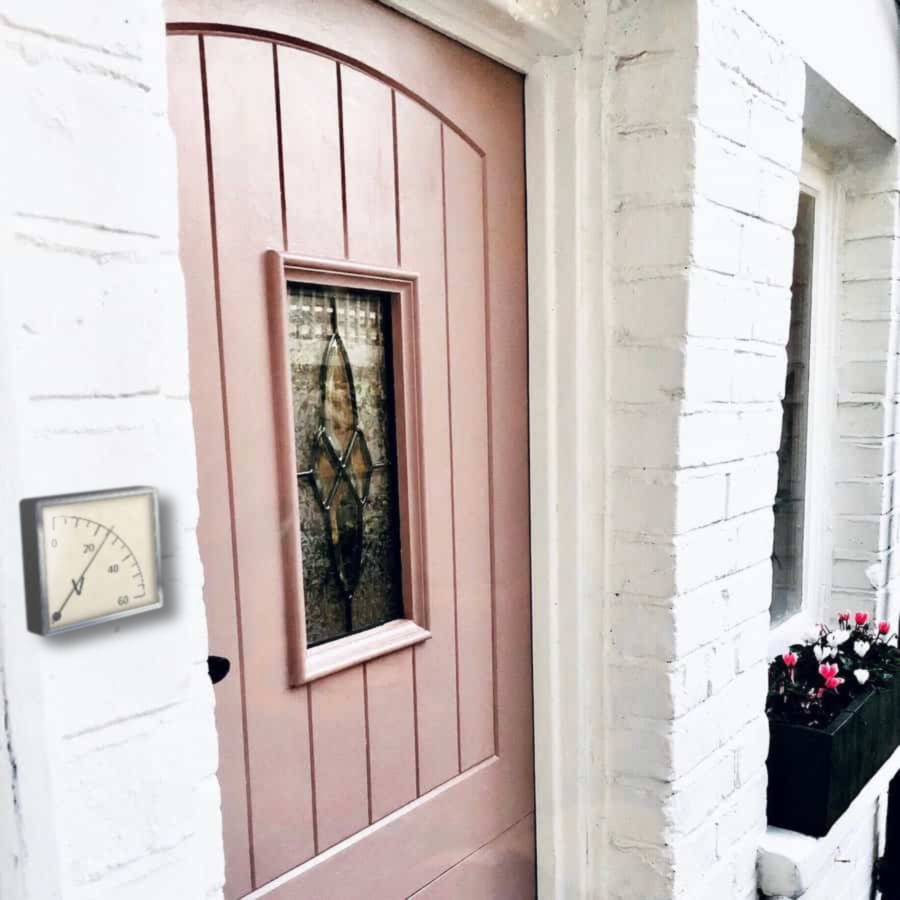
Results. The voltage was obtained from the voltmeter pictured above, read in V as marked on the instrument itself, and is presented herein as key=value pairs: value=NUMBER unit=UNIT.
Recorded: value=25 unit=V
